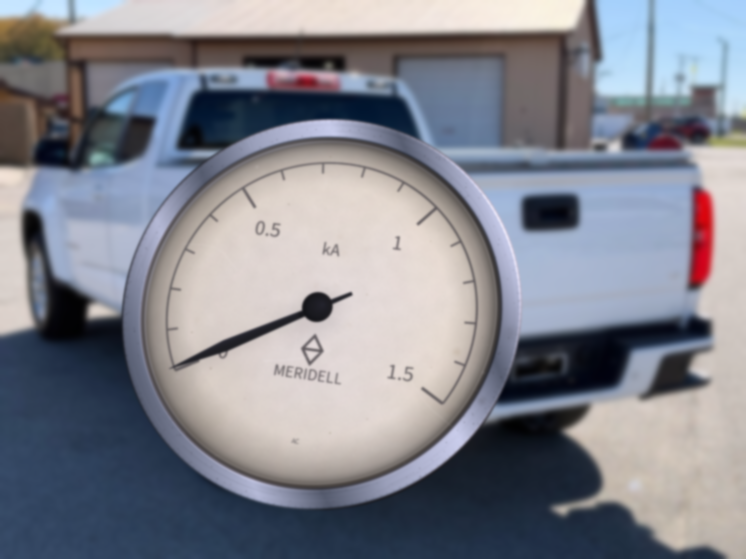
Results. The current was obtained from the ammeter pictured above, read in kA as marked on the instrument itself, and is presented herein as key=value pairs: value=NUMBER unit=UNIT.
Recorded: value=0 unit=kA
